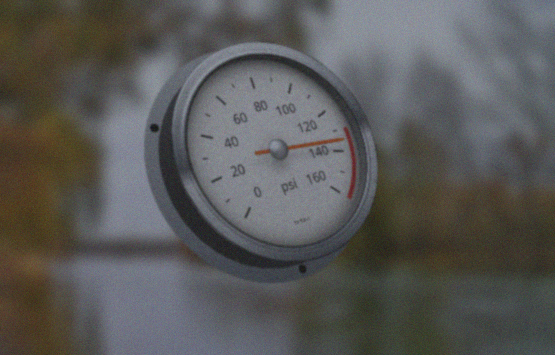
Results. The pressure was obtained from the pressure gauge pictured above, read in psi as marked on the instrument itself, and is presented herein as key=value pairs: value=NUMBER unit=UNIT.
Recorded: value=135 unit=psi
